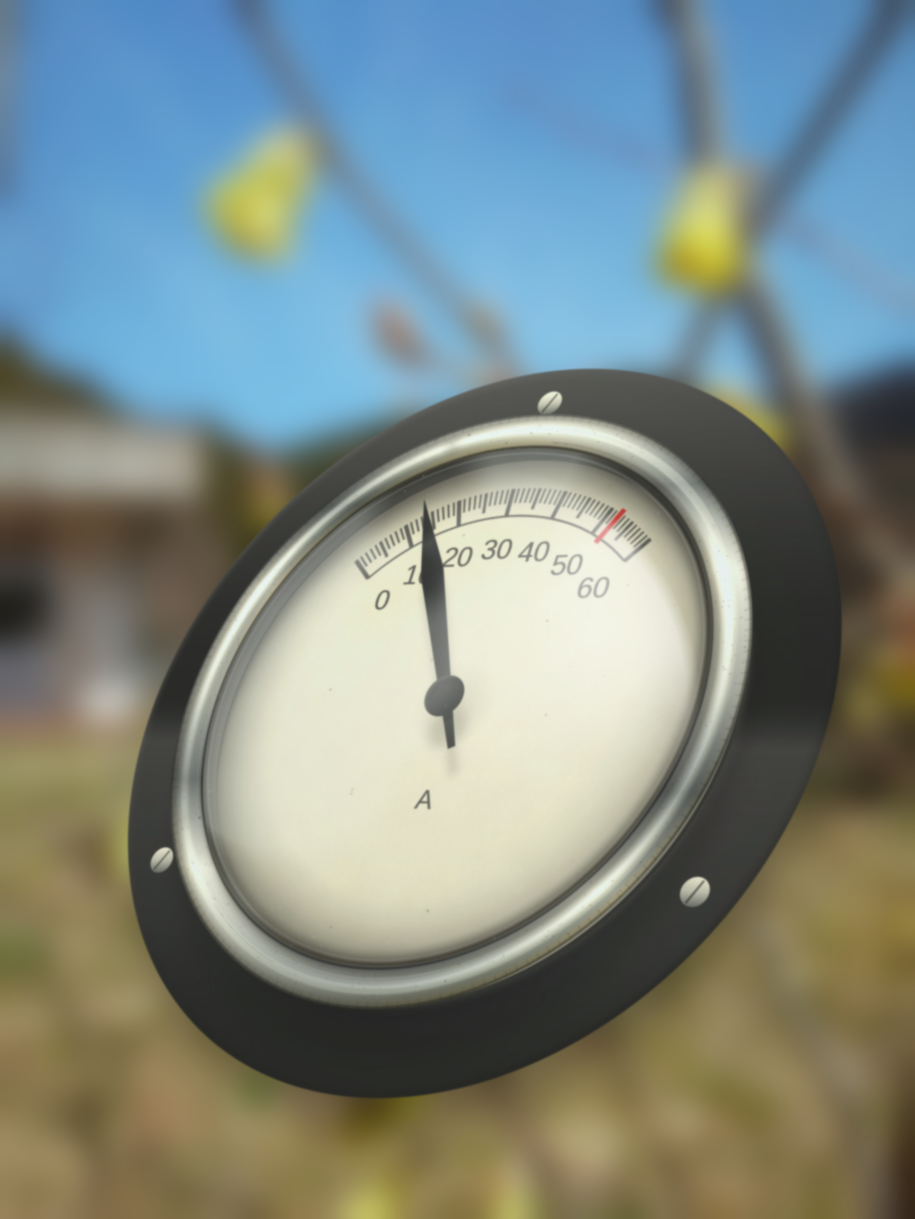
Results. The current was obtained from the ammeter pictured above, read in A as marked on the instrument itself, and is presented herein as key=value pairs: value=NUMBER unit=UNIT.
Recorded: value=15 unit=A
